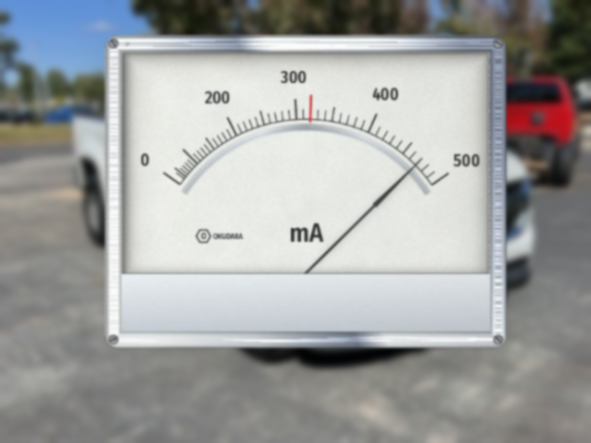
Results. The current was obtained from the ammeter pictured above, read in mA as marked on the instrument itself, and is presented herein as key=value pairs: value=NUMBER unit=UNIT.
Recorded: value=470 unit=mA
